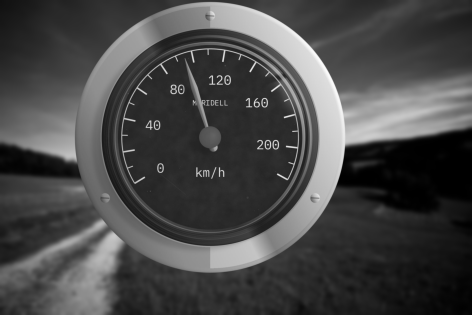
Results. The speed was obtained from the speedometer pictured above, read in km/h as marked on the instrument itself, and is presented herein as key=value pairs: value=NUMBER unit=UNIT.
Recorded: value=95 unit=km/h
